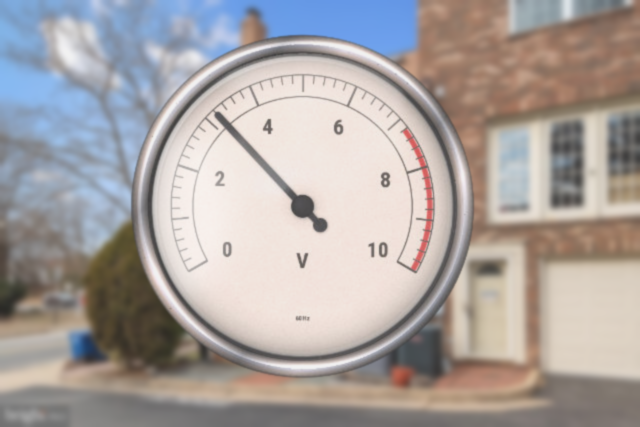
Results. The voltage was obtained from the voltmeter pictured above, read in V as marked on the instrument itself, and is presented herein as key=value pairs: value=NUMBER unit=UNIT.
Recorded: value=3.2 unit=V
